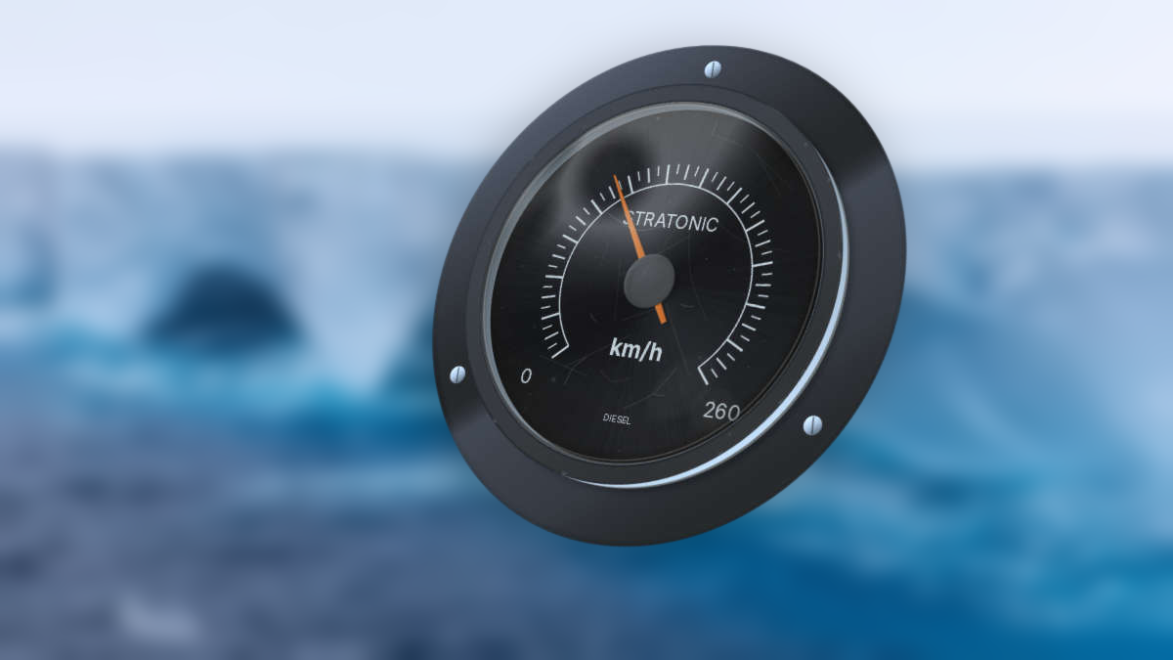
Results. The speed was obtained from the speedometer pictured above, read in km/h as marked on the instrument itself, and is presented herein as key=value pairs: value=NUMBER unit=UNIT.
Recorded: value=95 unit=km/h
